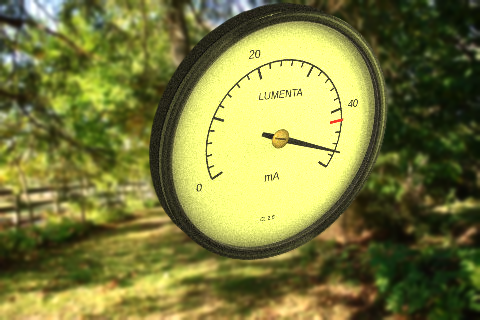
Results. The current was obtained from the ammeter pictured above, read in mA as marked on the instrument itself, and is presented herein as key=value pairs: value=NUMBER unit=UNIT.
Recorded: value=47 unit=mA
